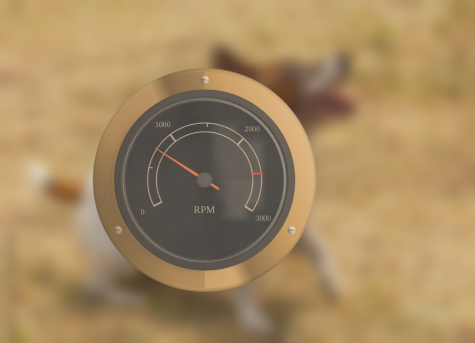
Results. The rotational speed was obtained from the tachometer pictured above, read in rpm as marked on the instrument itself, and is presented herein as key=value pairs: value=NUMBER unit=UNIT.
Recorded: value=750 unit=rpm
